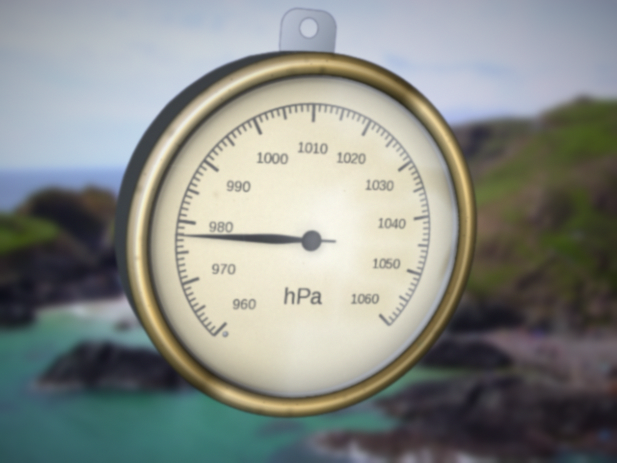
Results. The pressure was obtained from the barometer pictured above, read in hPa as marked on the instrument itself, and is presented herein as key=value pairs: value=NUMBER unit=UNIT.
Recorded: value=978 unit=hPa
